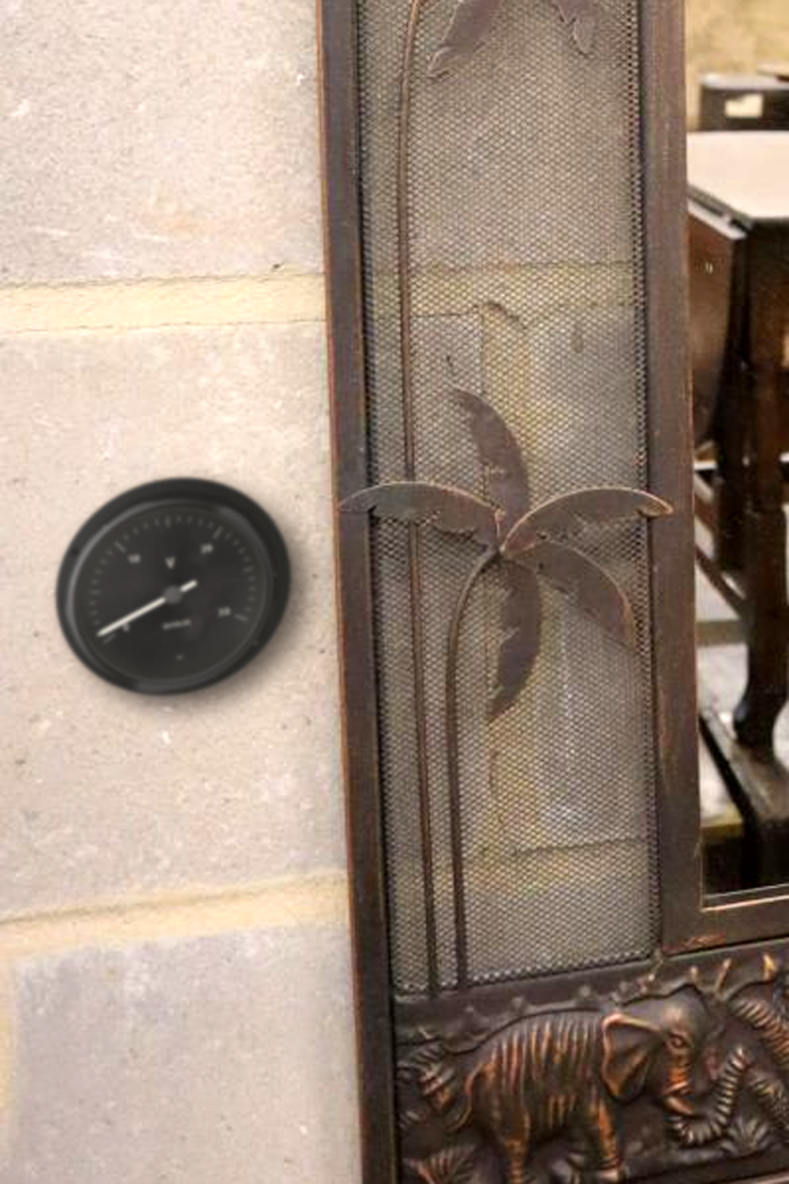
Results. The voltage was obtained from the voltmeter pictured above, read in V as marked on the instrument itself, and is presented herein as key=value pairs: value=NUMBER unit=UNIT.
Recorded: value=1 unit=V
